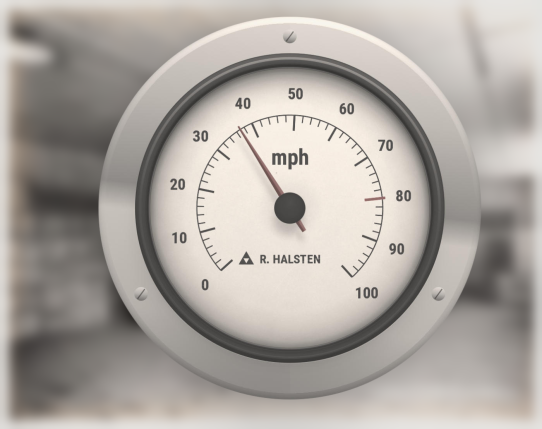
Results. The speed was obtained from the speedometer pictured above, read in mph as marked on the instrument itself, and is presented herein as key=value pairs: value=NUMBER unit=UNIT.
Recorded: value=37 unit=mph
